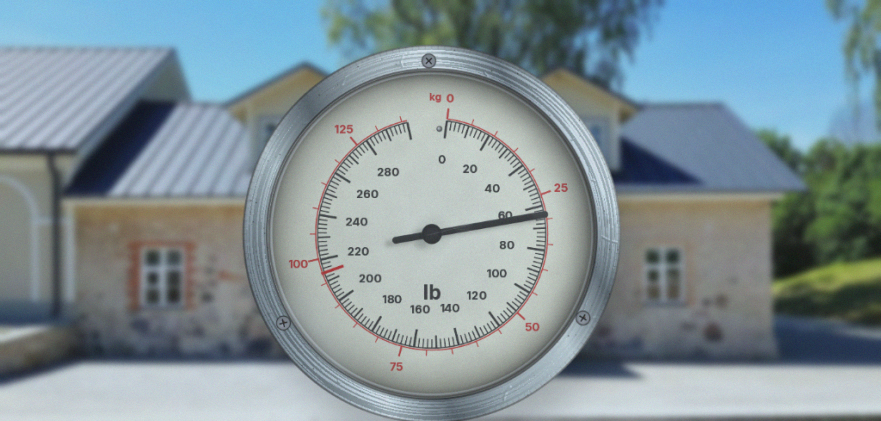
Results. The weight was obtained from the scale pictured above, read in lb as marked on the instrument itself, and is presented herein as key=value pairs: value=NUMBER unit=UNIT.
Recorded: value=64 unit=lb
